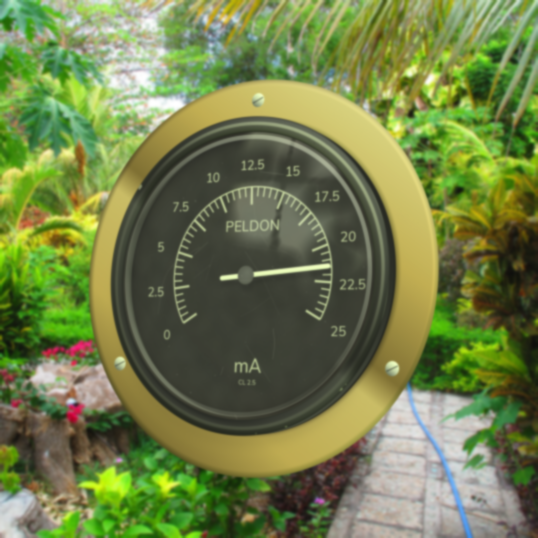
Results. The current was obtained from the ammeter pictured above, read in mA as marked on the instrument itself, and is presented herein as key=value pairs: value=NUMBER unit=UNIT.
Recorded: value=21.5 unit=mA
